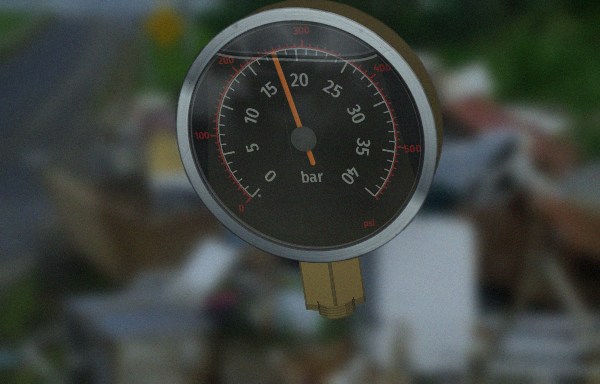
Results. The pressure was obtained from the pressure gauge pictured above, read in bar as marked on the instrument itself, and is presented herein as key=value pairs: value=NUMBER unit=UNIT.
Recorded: value=18 unit=bar
